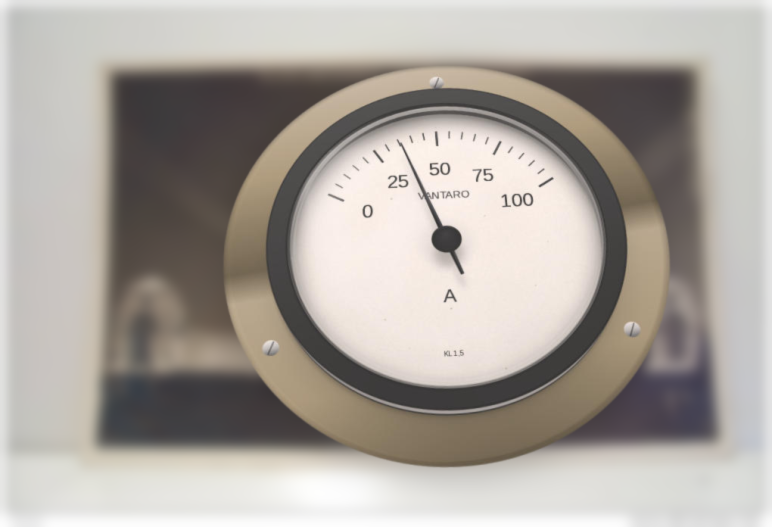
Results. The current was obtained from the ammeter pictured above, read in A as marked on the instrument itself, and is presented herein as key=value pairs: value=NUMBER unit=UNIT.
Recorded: value=35 unit=A
